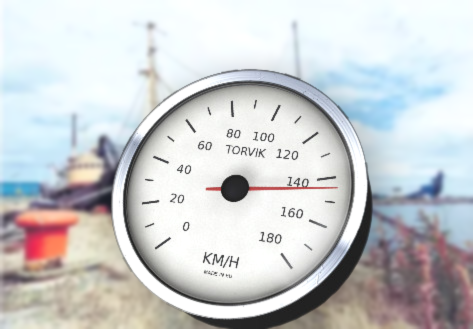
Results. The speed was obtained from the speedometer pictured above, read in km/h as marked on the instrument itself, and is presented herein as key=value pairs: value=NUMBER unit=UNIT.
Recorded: value=145 unit=km/h
